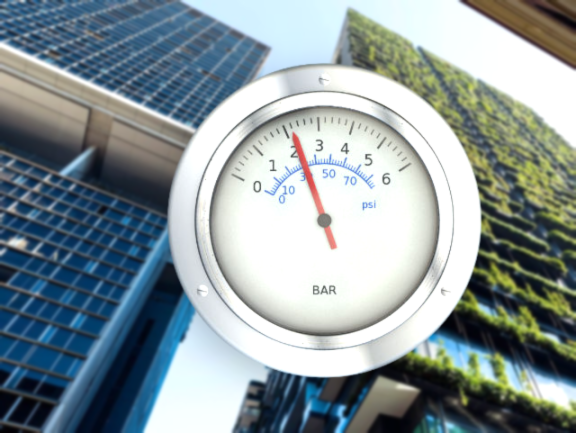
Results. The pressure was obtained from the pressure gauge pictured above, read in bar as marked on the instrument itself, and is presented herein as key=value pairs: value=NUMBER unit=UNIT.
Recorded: value=2.2 unit=bar
